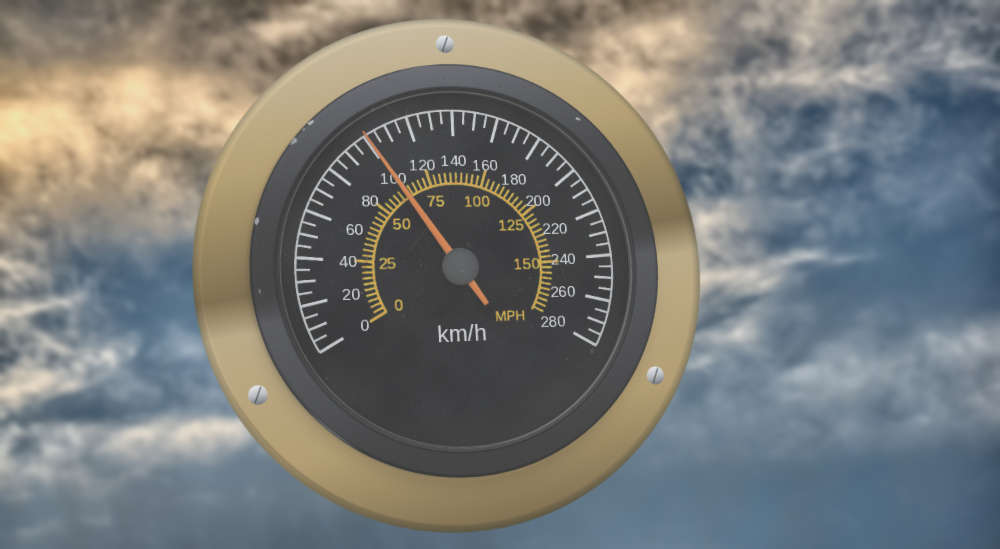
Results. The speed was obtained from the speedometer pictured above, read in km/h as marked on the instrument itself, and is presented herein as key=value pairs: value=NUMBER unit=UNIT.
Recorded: value=100 unit=km/h
